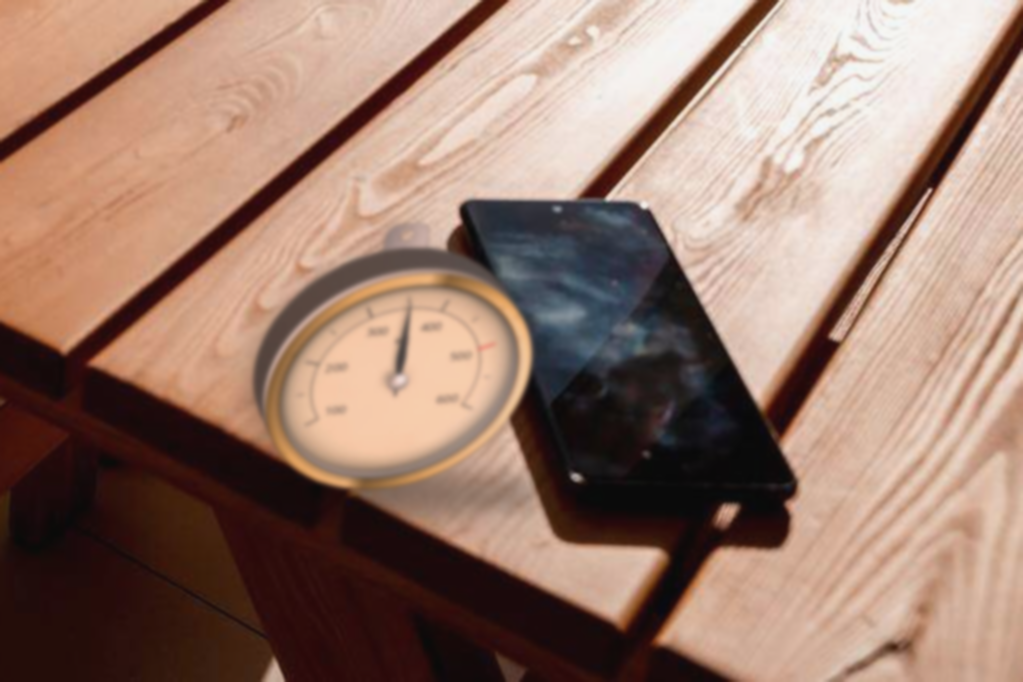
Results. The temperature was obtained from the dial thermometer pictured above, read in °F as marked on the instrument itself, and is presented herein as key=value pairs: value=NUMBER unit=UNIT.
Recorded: value=350 unit=°F
